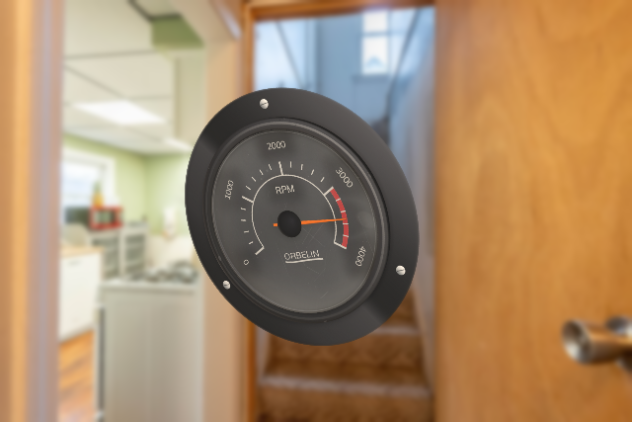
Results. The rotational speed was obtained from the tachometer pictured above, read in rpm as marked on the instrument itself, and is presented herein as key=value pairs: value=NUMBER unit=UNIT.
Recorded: value=3500 unit=rpm
